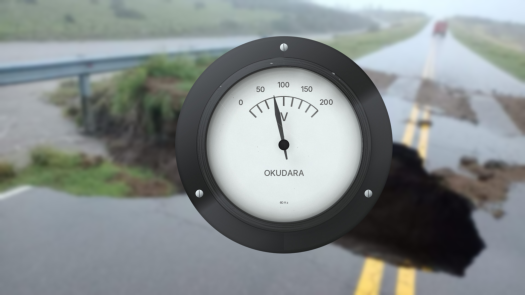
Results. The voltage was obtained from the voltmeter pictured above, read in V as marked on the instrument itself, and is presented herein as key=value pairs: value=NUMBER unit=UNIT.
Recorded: value=75 unit=V
